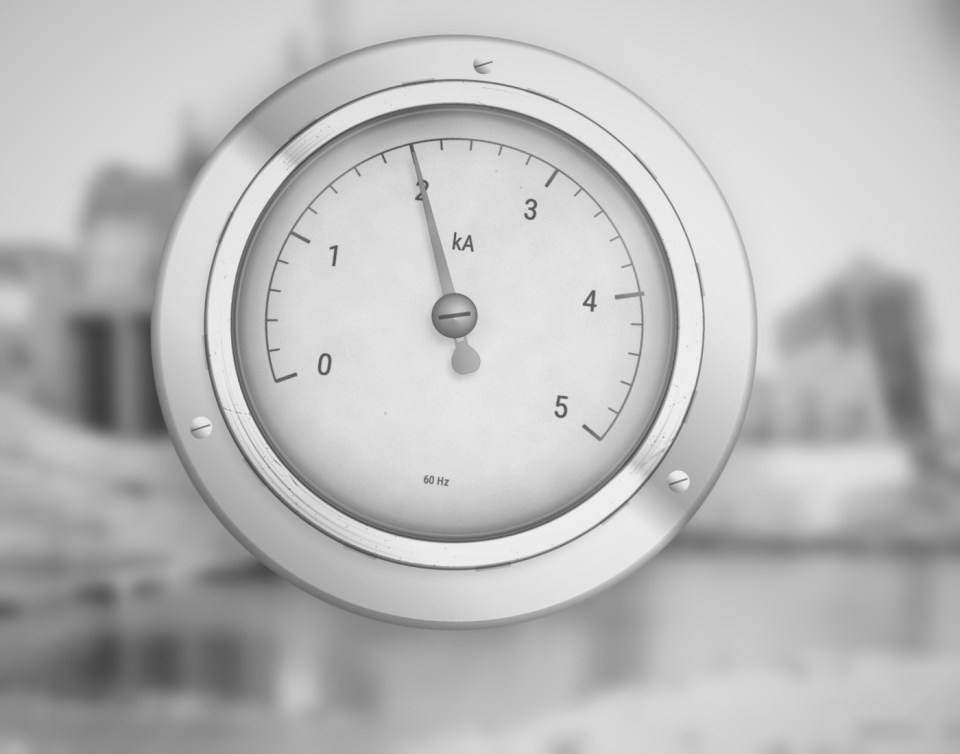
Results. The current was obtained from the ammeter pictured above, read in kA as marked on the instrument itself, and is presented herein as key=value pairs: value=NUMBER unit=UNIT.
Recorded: value=2 unit=kA
